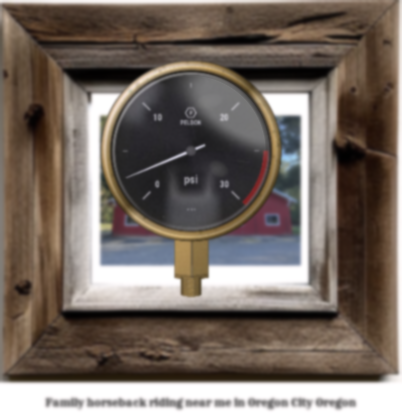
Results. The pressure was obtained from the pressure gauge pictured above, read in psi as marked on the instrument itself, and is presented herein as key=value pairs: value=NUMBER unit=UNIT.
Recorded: value=2.5 unit=psi
